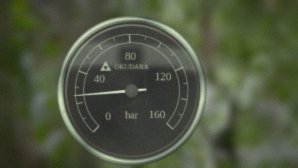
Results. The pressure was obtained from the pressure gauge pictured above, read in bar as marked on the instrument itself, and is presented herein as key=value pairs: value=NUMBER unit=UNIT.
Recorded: value=25 unit=bar
